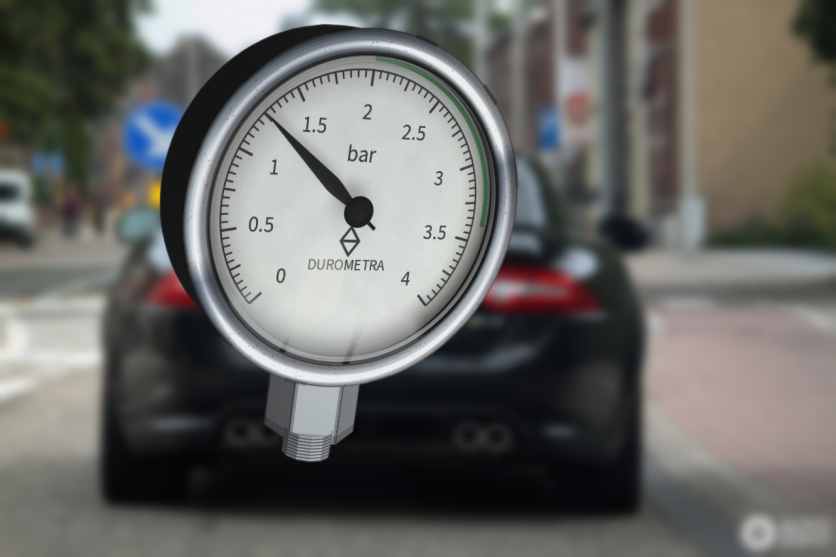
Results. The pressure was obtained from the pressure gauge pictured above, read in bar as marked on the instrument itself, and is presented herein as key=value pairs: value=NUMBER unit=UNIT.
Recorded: value=1.25 unit=bar
